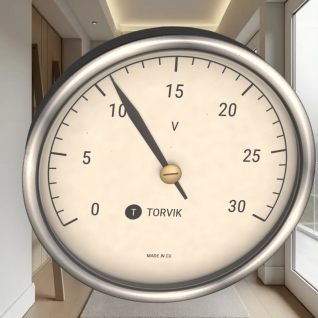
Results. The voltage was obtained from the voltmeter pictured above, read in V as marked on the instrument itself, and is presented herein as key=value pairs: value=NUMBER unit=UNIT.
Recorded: value=11 unit=V
